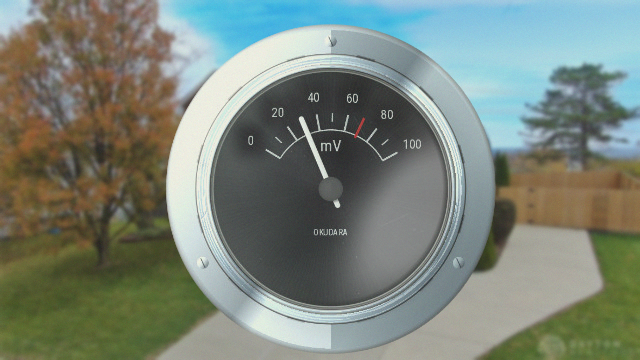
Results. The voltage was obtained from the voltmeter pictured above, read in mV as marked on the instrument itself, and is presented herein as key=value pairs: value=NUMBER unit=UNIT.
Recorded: value=30 unit=mV
